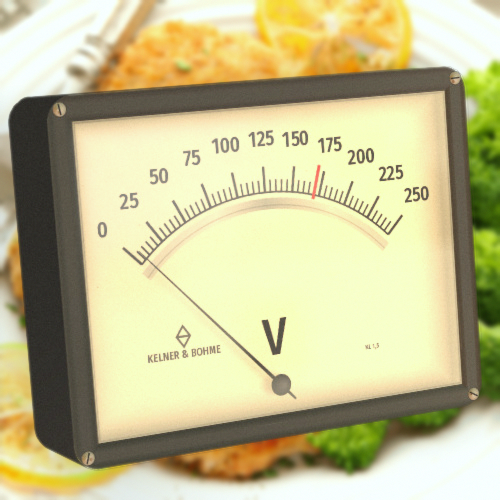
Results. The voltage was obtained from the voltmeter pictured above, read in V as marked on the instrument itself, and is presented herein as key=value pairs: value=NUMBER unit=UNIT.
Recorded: value=5 unit=V
